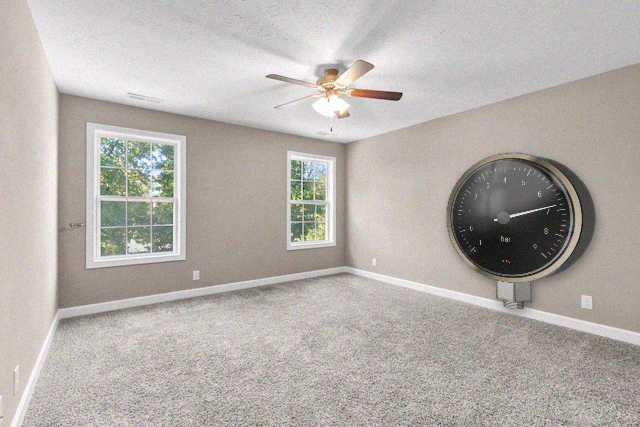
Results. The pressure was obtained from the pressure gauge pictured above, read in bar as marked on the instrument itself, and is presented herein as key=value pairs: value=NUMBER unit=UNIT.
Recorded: value=6.8 unit=bar
